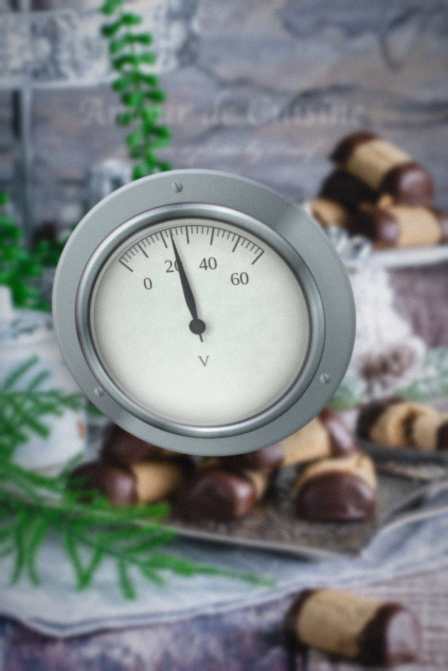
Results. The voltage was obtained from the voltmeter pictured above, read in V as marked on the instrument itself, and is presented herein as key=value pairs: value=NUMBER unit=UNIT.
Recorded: value=24 unit=V
